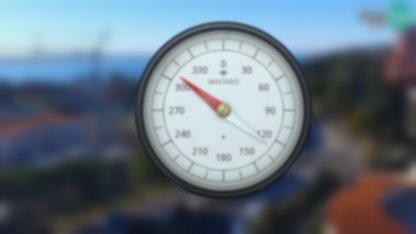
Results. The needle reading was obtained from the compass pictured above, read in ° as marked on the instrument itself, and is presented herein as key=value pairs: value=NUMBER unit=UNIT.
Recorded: value=307.5 unit=°
